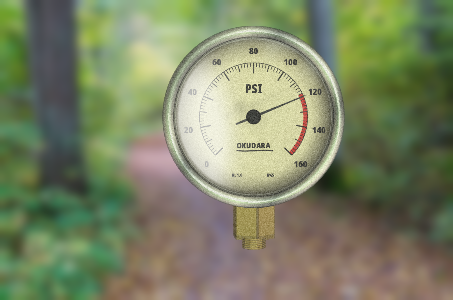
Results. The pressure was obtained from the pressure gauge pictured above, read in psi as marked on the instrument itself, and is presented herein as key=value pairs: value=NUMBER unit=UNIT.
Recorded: value=120 unit=psi
